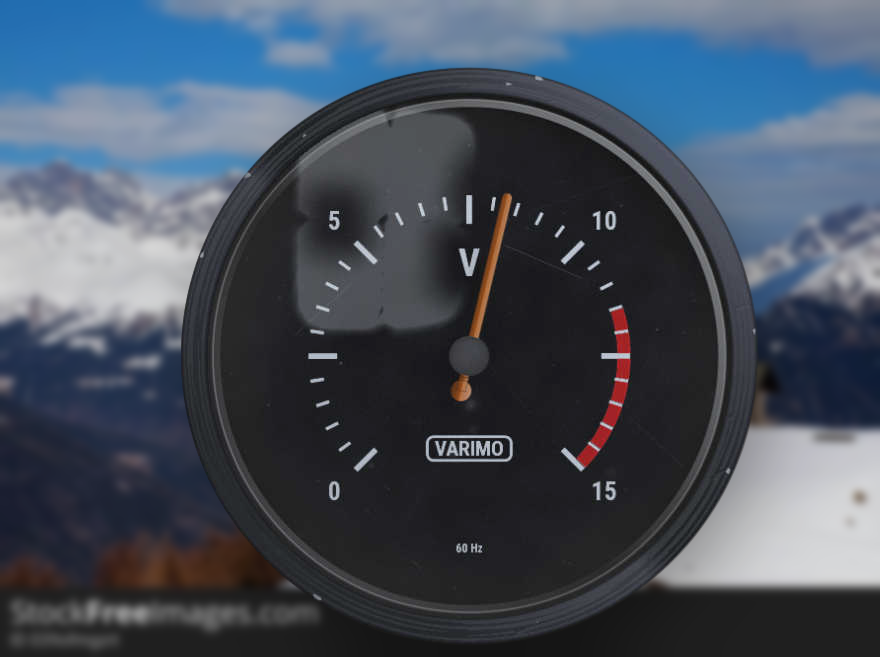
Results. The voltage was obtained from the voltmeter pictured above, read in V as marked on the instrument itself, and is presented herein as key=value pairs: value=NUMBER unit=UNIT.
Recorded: value=8.25 unit=V
